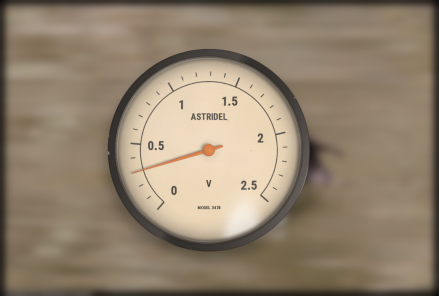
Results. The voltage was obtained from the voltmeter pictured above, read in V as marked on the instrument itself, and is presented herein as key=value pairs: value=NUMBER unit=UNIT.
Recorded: value=0.3 unit=V
